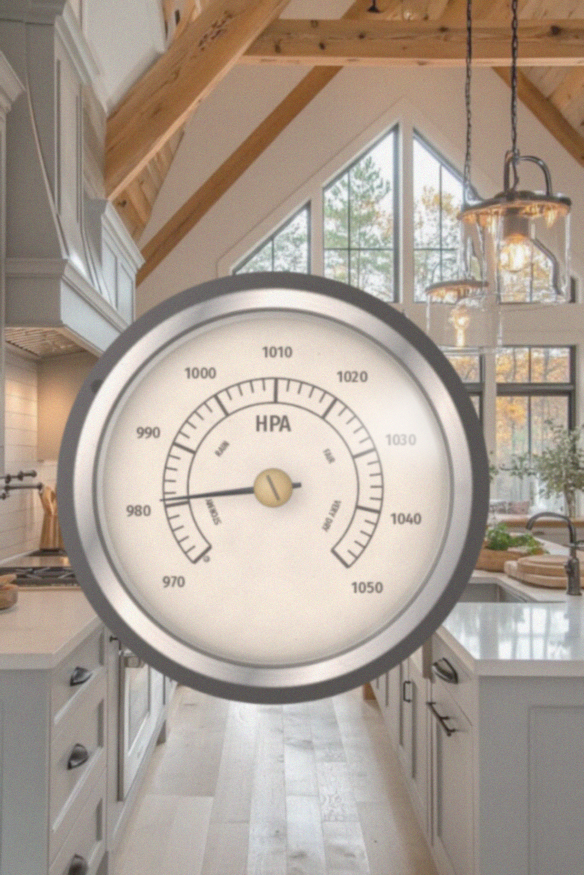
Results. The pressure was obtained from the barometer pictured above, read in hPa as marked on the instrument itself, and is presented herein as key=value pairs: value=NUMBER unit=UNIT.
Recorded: value=981 unit=hPa
